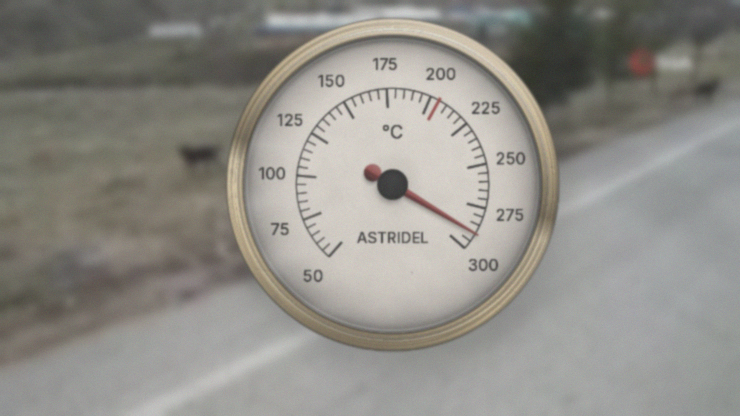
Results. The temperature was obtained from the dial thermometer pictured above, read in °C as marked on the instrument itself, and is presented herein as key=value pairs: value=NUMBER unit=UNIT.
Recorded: value=290 unit=°C
